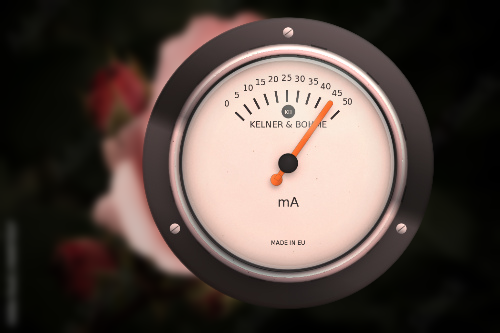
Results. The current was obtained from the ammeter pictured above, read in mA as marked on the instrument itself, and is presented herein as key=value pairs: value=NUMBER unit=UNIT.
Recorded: value=45 unit=mA
